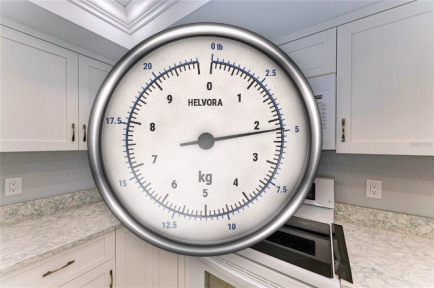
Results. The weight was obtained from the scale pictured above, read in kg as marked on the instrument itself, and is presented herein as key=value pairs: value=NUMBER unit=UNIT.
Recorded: value=2.2 unit=kg
